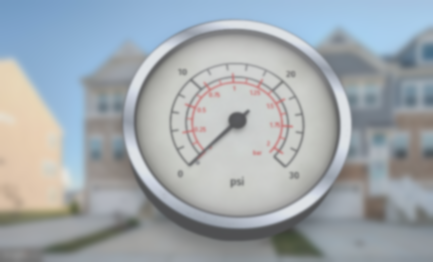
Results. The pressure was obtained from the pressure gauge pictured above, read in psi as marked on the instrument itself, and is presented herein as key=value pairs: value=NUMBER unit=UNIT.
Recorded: value=0 unit=psi
